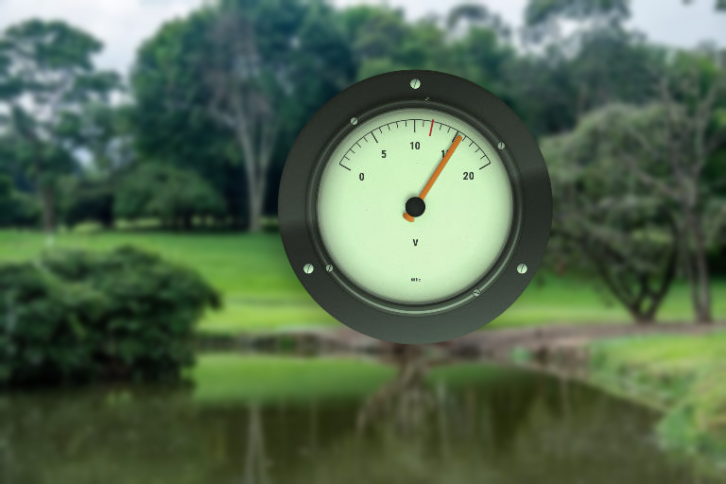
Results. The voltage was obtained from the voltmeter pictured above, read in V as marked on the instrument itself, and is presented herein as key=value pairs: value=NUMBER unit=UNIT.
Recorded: value=15.5 unit=V
